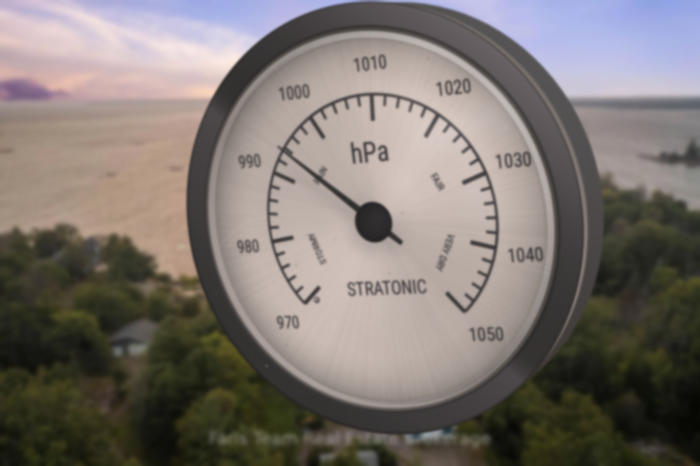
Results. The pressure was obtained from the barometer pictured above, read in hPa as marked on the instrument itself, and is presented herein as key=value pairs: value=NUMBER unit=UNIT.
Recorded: value=994 unit=hPa
